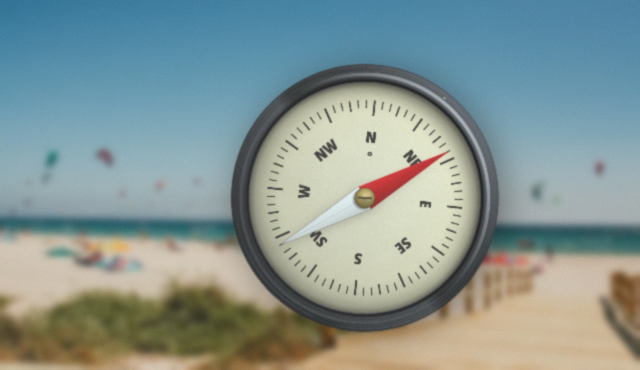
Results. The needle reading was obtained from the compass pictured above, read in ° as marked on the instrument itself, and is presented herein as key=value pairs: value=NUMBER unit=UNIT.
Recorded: value=55 unit=°
